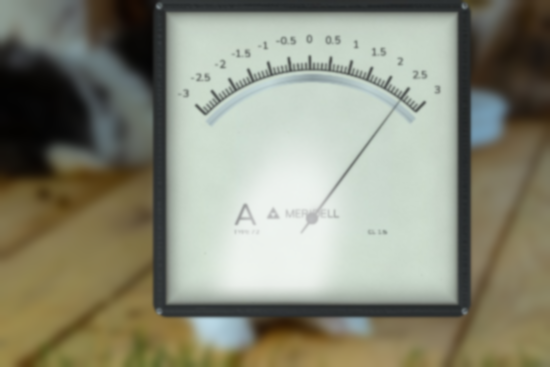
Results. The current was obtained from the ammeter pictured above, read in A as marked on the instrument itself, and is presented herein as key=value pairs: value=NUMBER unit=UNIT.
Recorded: value=2.5 unit=A
